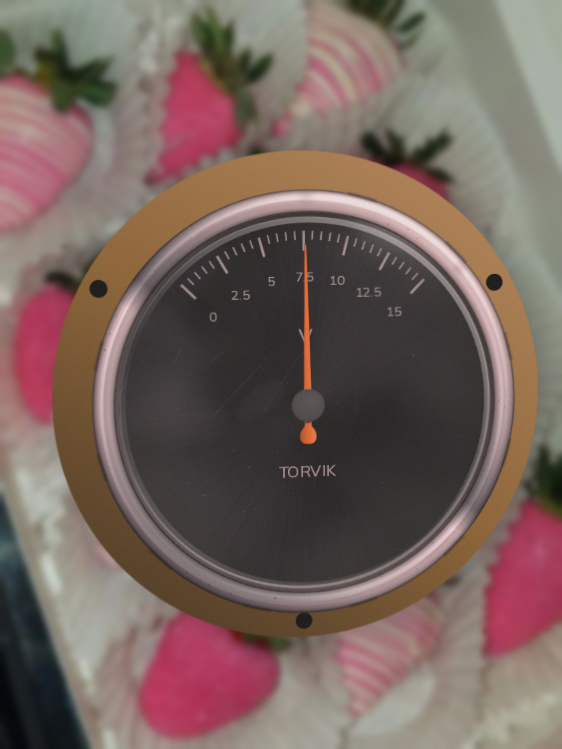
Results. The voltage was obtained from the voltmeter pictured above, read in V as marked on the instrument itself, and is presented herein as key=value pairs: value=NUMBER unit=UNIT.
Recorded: value=7.5 unit=V
